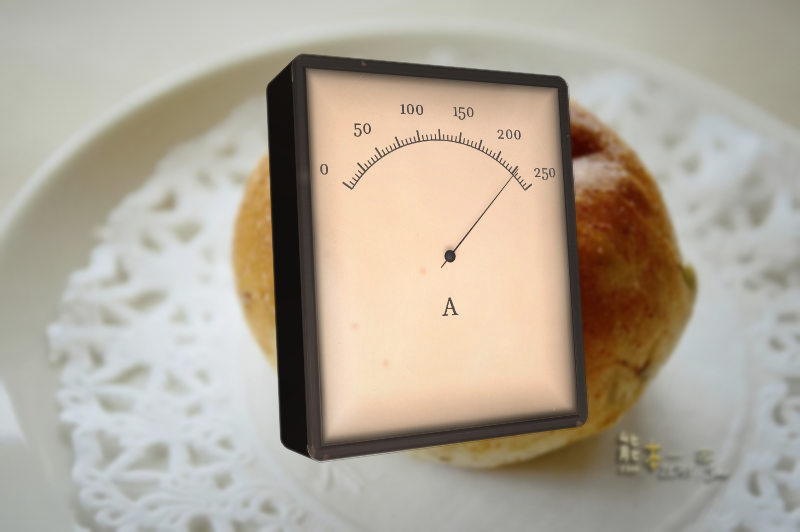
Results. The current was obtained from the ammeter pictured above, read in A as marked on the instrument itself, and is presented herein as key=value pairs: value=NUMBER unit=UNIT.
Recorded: value=225 unit=A
